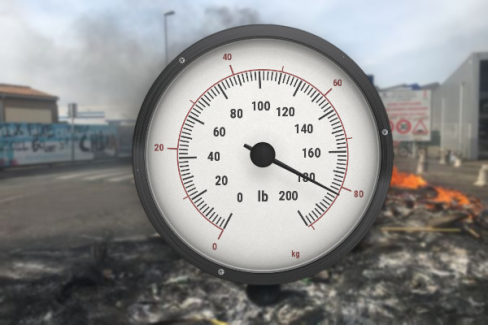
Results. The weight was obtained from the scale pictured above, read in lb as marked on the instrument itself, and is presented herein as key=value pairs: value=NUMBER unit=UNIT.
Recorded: value=180 unit=lb
